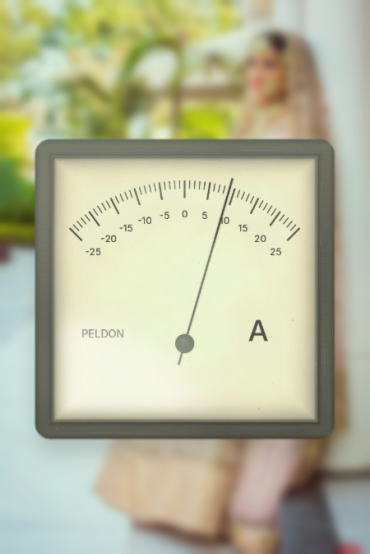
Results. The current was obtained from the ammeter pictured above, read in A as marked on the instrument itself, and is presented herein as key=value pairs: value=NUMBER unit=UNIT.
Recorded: value=9 unit=A
